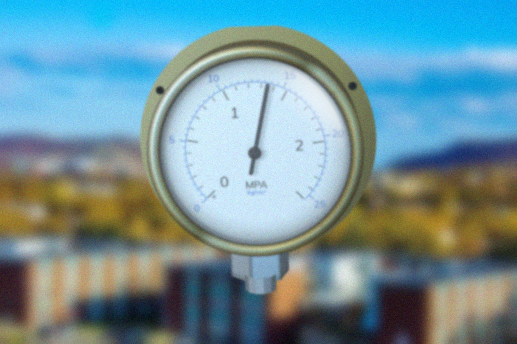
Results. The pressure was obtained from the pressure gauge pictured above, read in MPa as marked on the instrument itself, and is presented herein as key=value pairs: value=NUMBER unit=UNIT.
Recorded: value=1.35 unit=MPa
